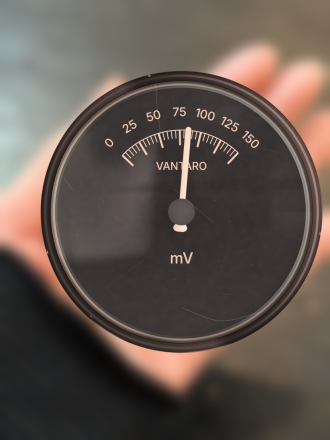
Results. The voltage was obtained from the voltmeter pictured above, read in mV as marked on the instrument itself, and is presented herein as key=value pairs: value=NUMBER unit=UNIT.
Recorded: value=85 unit=mV
